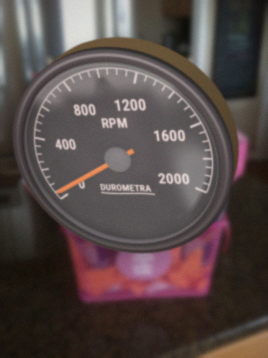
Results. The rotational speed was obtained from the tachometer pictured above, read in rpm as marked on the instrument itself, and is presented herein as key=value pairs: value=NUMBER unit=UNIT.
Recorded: value=50 unit=rpm
